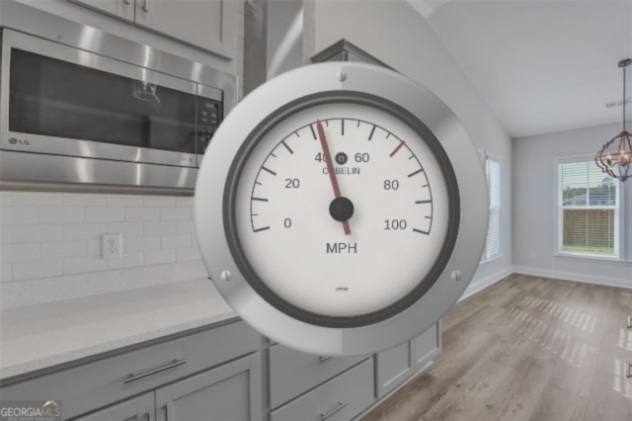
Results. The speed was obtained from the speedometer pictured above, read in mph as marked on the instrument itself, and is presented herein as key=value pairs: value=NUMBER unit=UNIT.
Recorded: value=42.5 unit=mph
